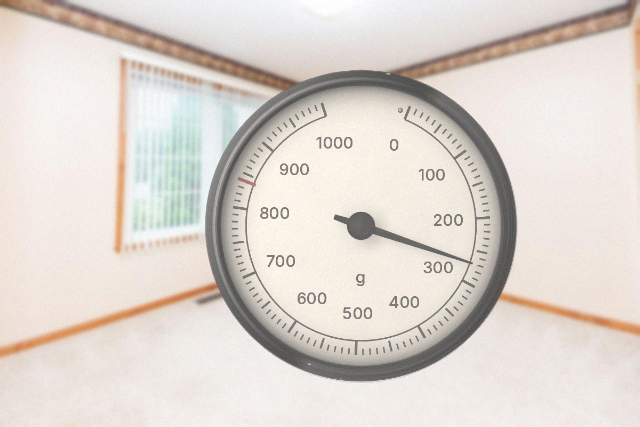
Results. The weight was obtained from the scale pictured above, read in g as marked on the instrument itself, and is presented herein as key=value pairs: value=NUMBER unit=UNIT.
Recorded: value=270 unit=g
